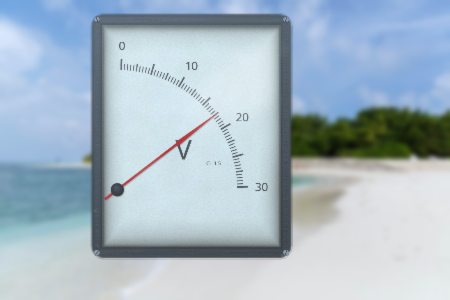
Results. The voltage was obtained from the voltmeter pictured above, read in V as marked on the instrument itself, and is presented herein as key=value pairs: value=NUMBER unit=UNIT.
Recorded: value=17.5 unit=V
